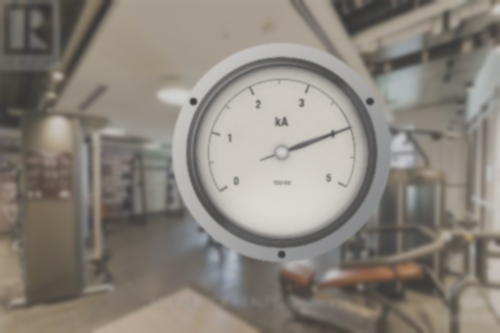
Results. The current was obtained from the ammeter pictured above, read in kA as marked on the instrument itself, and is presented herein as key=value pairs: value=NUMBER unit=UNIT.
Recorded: value=4 unit=kA
